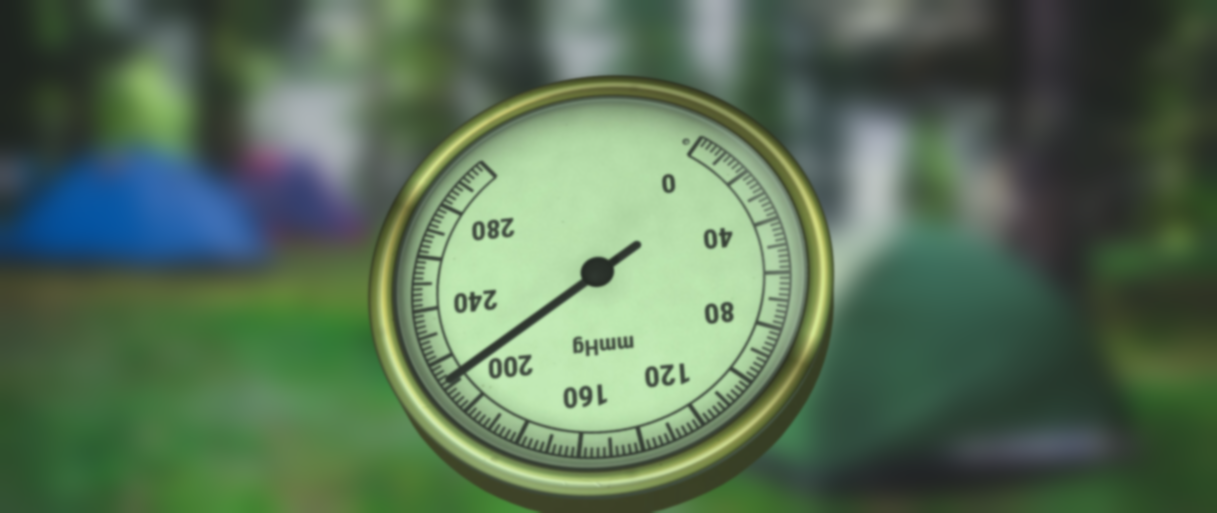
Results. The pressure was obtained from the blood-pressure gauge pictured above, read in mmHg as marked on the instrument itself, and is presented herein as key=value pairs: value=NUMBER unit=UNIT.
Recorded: value=210 unit=mmHg
